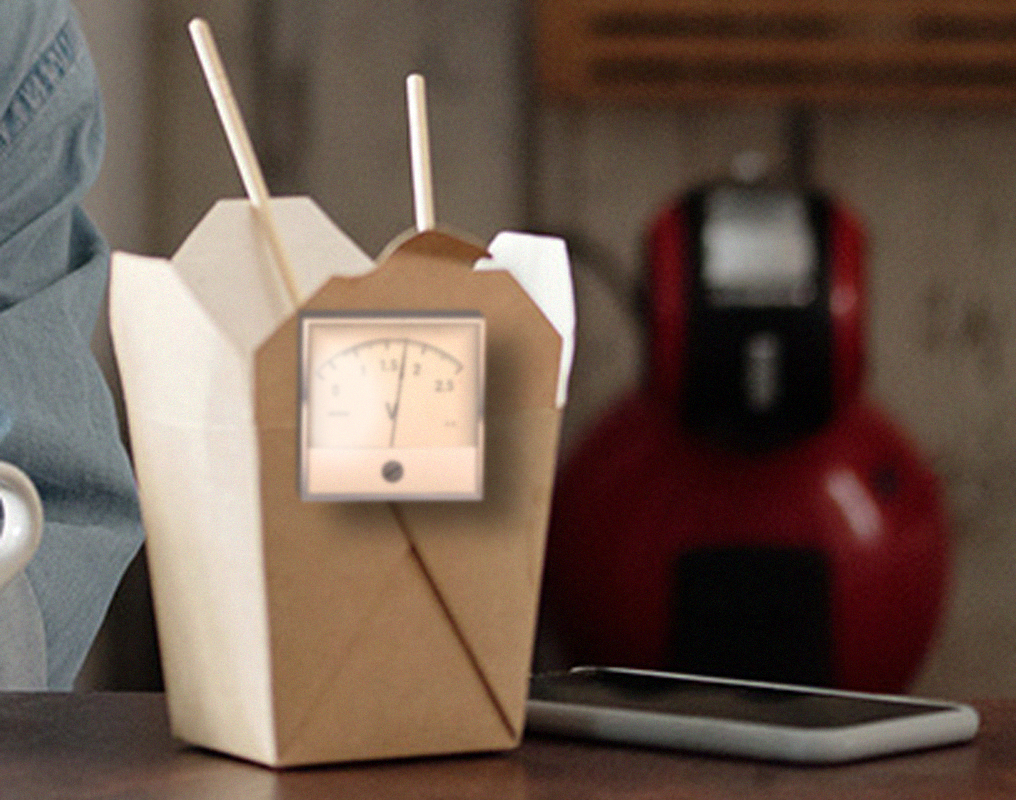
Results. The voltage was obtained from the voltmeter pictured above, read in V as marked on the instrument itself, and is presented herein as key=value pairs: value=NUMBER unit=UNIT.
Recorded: value=1.75 unit=V
